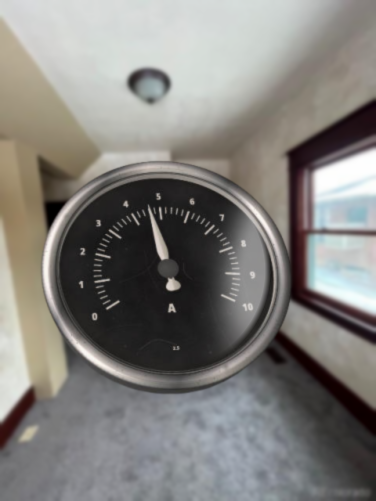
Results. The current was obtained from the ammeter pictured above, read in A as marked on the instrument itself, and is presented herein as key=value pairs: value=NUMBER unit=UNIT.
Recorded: value=4.6 unit=A
